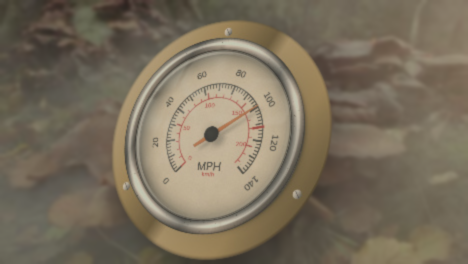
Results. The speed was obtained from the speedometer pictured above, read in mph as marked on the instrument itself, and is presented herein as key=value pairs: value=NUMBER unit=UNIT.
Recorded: value=100 unit=mph
